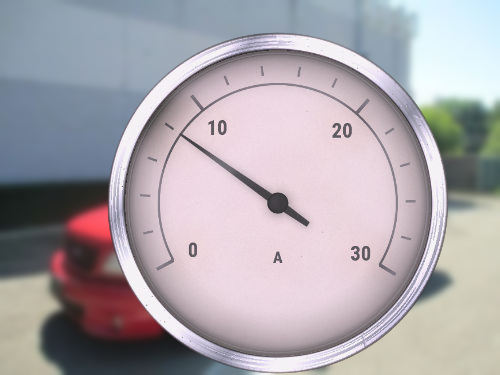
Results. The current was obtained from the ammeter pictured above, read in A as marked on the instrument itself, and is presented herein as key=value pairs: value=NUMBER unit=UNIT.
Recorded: value=8 unit=A
